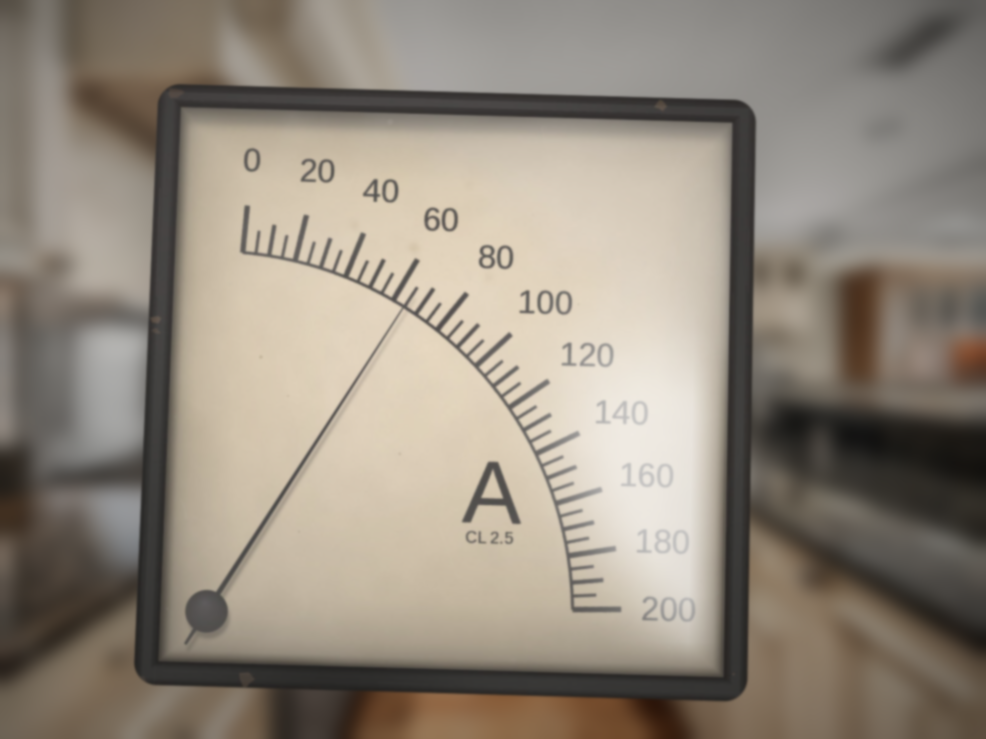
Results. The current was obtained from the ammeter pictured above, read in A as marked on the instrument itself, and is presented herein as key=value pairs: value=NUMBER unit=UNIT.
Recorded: value=65 unit=A
